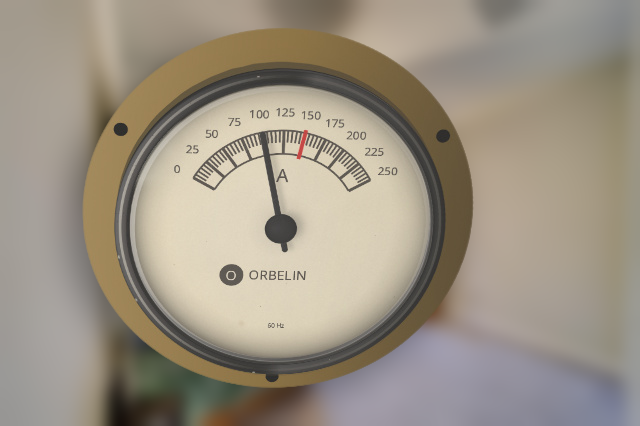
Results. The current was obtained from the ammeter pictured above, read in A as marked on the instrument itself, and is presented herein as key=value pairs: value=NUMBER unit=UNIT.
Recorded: value=100 unit=A
